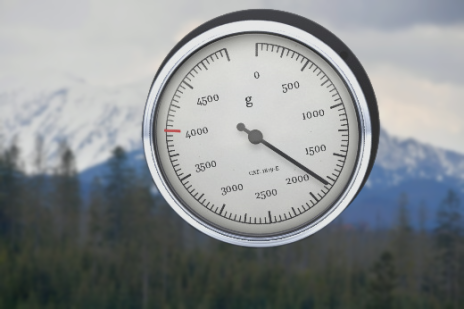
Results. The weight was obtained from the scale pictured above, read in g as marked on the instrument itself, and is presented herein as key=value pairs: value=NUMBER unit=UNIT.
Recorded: value=1800 unit=g
